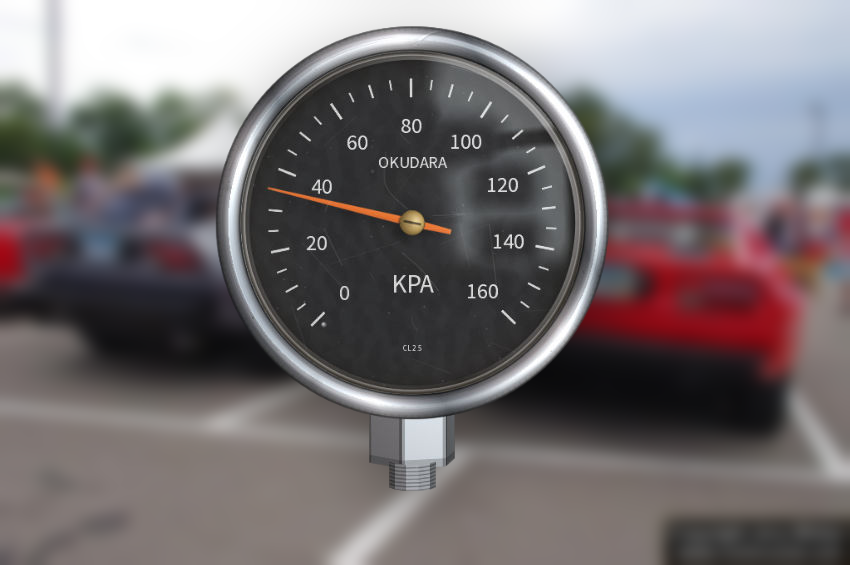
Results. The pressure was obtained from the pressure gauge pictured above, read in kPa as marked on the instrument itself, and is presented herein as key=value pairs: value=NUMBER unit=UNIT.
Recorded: value=35 unit=kPa
